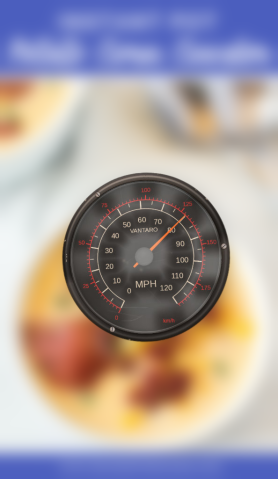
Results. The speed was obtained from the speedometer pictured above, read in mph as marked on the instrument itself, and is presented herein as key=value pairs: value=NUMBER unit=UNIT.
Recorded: value=80 unit=mph
